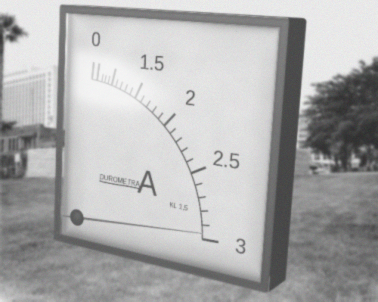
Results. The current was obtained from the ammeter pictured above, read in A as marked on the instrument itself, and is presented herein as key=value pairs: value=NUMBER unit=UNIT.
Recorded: value=2.95 unit=A
